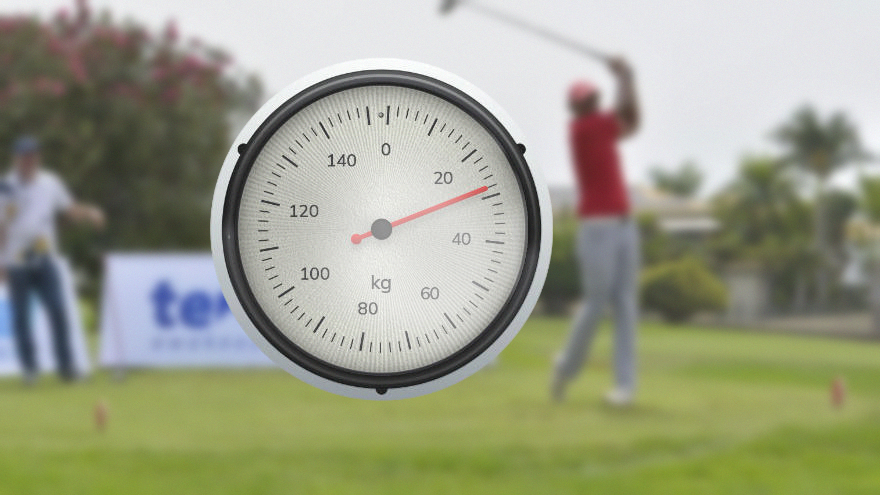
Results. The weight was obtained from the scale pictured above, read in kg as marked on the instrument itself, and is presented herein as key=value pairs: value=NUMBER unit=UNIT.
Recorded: value=28 unit=kg
